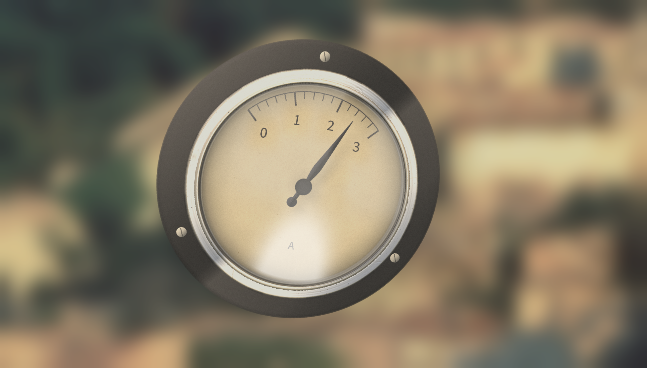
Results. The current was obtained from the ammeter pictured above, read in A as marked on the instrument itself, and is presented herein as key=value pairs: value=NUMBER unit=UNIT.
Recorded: value=2.4 unit=A
